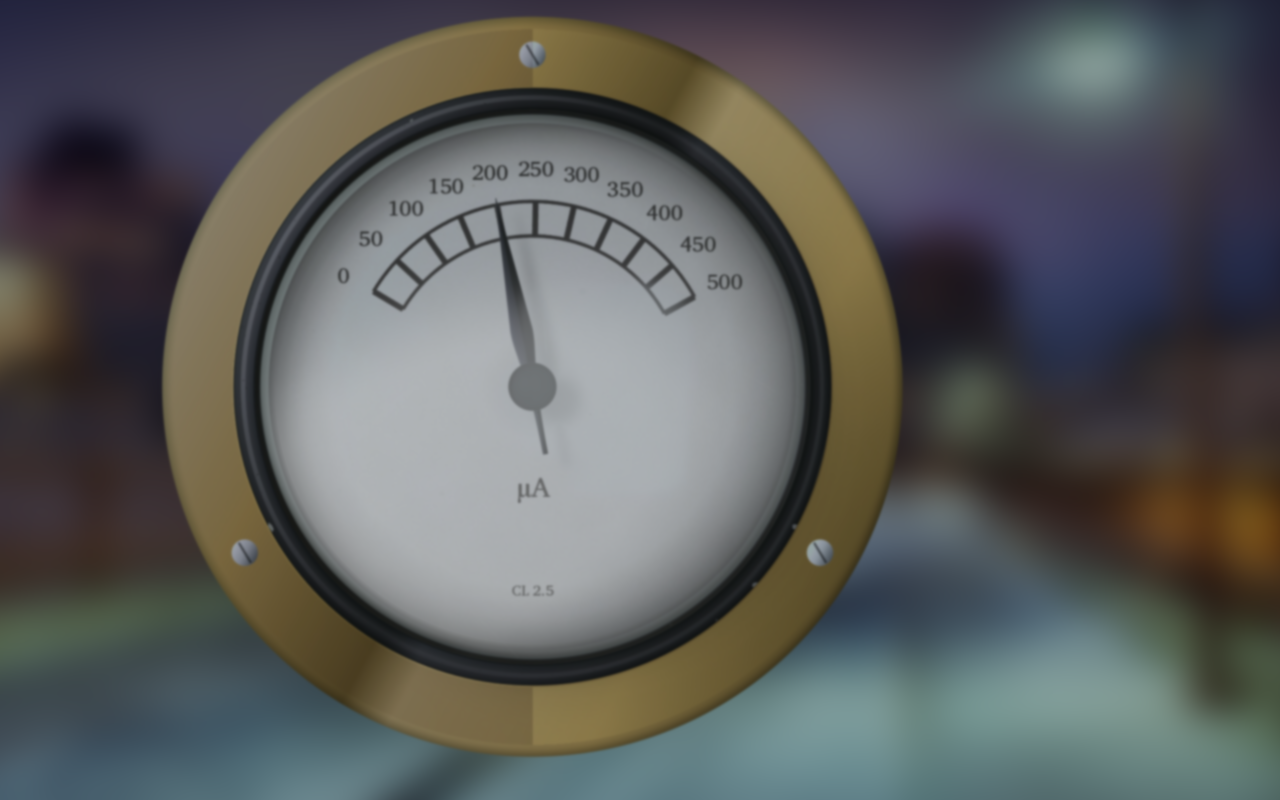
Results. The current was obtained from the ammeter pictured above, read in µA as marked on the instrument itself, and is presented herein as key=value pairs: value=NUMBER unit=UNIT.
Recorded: value=200 unit=µA
